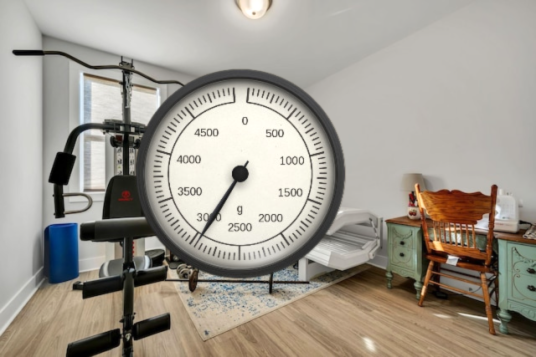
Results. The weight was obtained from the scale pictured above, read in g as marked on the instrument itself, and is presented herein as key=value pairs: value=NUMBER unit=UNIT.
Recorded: value=2950 unit=g
